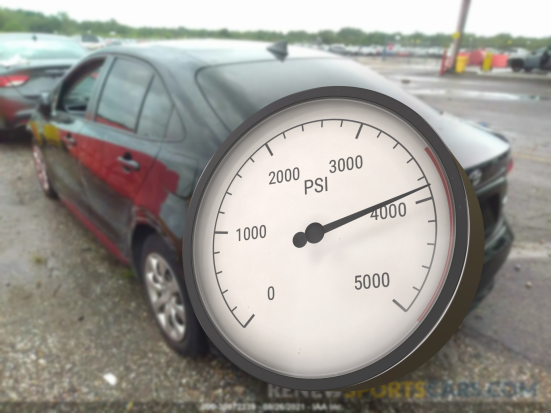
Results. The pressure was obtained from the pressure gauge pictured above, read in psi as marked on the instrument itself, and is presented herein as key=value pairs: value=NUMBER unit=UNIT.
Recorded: value=3900 unit=psi
